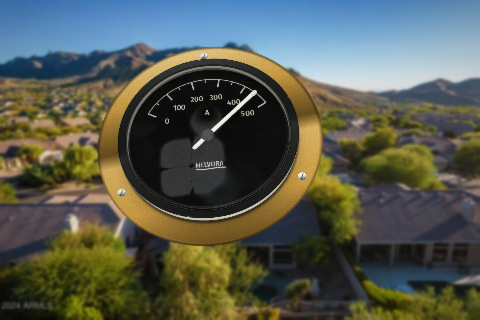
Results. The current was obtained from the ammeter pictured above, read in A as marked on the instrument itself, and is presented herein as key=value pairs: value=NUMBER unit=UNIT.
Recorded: value=450 unit=A
